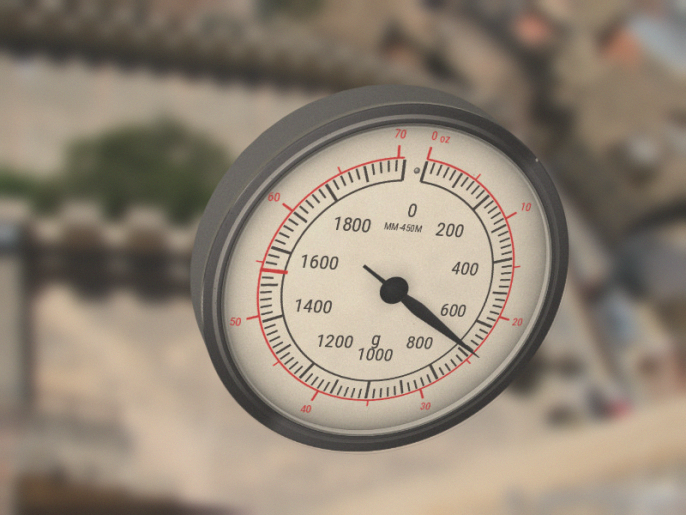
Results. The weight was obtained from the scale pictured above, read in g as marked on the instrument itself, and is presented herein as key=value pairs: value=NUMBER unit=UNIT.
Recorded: value=680 unit=g
